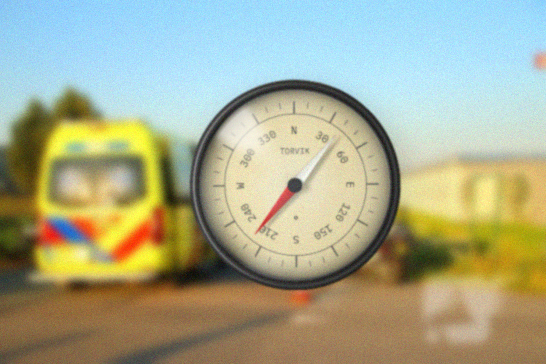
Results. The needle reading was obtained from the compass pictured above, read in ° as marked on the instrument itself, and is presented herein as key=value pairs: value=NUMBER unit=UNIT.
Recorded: value=220 unit=°
